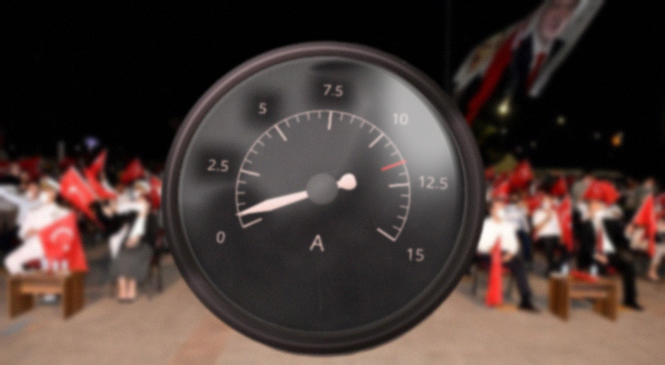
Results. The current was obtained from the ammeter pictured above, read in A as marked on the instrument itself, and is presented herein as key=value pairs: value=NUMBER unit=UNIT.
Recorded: value=0.5 unit=A
